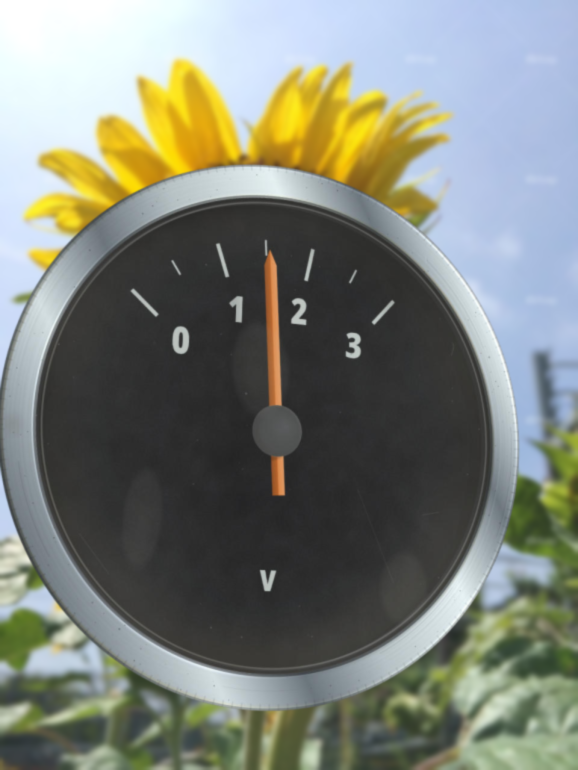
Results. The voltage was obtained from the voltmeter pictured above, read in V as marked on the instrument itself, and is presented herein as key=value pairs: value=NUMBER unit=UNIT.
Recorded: value=1.5 unit=V
